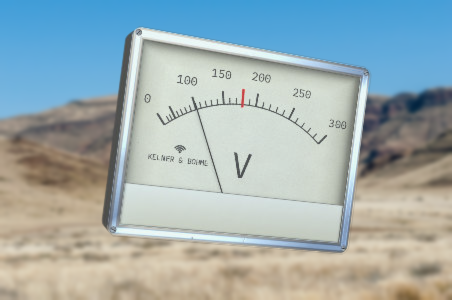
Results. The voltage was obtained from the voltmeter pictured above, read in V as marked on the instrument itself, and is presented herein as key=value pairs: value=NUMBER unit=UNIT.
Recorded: value=100 unit=V
